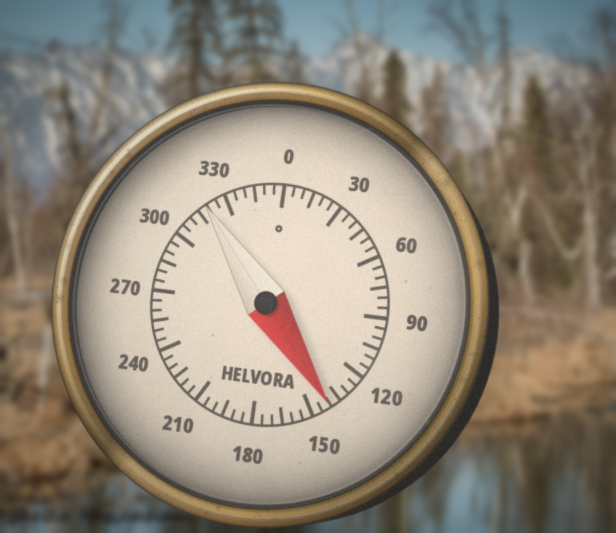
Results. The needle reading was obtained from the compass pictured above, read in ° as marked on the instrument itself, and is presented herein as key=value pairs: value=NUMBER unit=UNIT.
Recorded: value=140 unit=°
